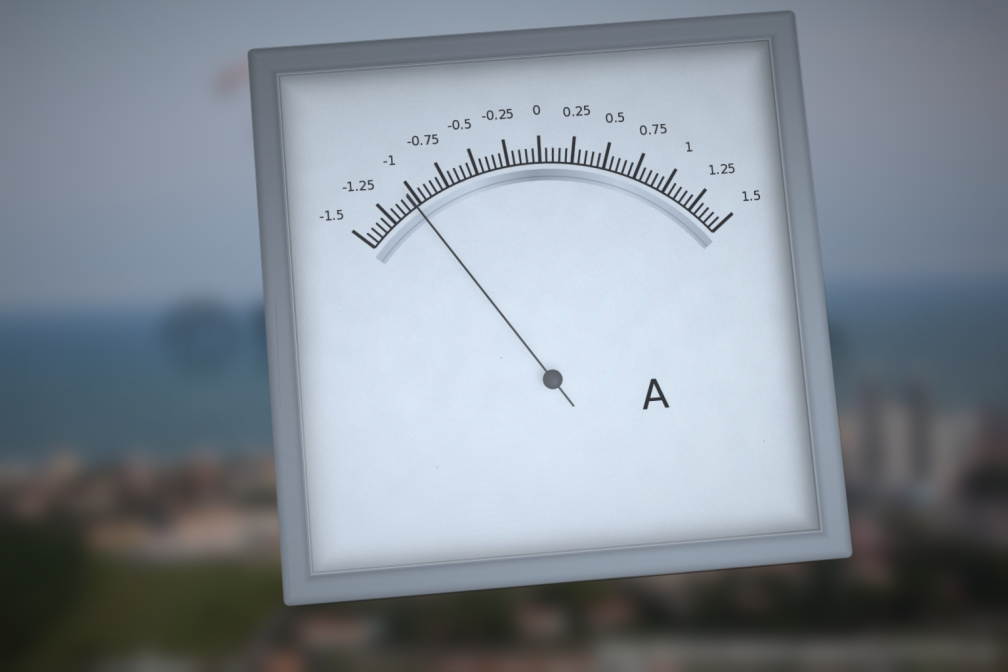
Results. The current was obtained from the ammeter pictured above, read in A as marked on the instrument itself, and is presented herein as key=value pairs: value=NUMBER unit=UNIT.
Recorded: value=-1.05 unit=A
